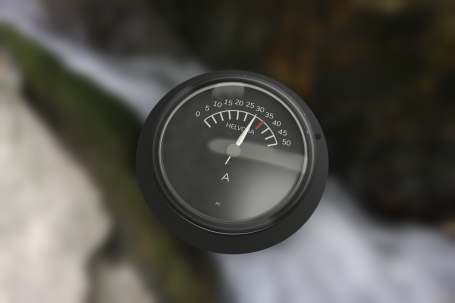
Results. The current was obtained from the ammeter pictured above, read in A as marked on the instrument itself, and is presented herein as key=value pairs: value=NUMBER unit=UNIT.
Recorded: value=30 unit=A
